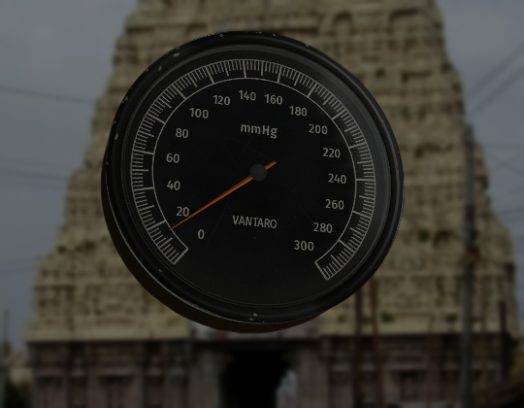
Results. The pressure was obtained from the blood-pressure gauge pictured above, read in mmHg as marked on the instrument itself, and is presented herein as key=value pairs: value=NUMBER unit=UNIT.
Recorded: value=14 unit=mmHg
